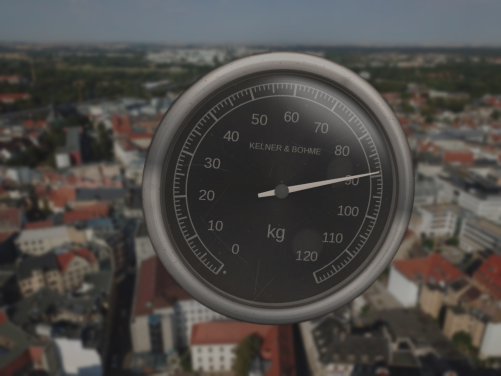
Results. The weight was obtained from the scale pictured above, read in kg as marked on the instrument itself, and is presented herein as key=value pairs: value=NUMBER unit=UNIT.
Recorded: value=89 unit=kg
